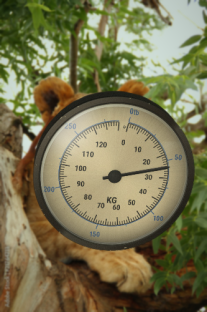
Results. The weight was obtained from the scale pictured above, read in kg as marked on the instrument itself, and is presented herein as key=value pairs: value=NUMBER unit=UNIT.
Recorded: value=25 unit=kg
